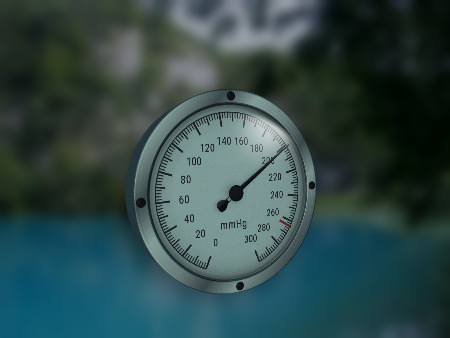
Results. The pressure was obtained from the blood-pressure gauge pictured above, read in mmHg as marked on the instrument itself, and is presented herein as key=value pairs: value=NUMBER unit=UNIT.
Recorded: value=200 unit=mmHg
